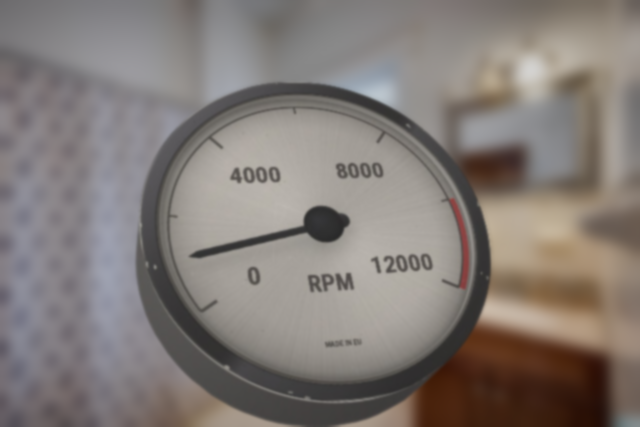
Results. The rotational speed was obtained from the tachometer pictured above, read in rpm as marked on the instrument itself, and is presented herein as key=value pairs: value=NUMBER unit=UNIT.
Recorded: value=1000 unit=rpm
